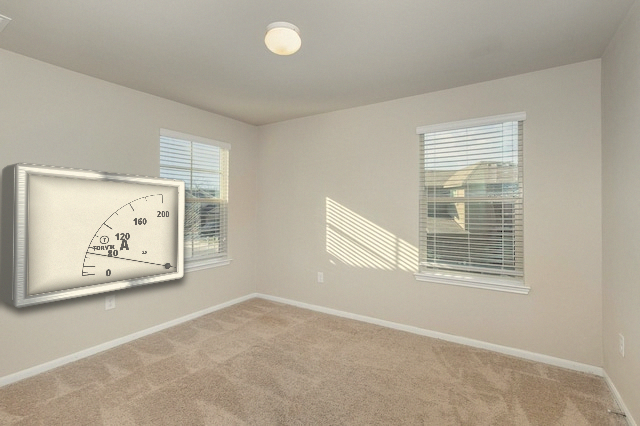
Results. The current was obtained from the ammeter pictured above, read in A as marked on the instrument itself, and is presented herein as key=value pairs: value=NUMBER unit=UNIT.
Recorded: value=70 unit=A
